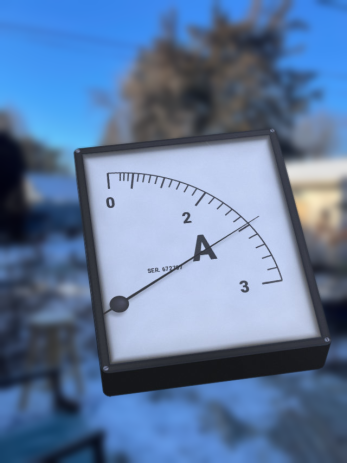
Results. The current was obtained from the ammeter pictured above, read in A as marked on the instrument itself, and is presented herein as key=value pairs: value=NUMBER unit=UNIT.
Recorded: value=2.5 unit=A
